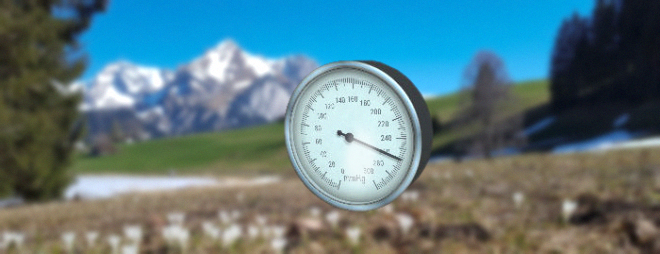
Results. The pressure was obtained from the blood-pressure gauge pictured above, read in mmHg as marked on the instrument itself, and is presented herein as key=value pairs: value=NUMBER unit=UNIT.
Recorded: value=260 unit=mmHg
